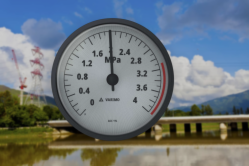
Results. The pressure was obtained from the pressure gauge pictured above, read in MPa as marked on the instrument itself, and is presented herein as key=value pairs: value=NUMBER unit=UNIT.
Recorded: value=2 unit=MPa
